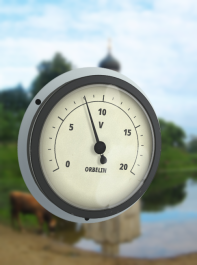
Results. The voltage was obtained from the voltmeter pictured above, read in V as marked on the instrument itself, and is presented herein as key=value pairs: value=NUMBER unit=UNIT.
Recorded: value=8 unit=V
